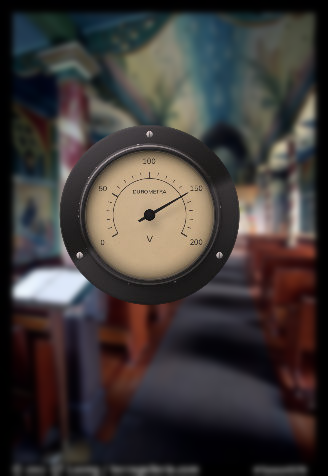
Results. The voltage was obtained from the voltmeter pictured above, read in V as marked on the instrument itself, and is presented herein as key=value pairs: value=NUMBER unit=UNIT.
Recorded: value=150 unit=V
